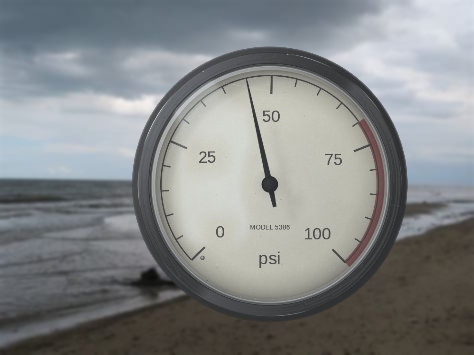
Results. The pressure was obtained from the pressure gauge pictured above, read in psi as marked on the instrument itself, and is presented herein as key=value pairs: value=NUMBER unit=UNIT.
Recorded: value=45 unit=psi
